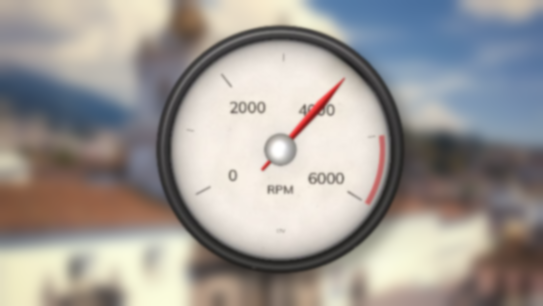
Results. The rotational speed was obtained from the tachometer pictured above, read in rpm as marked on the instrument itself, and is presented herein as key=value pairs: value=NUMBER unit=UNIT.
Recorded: value=4000 unit=rpm
